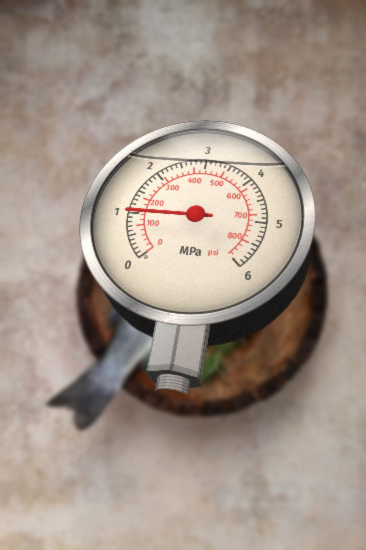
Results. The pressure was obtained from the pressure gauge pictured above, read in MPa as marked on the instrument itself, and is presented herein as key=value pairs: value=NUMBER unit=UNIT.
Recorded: value=1 unit=MPa
